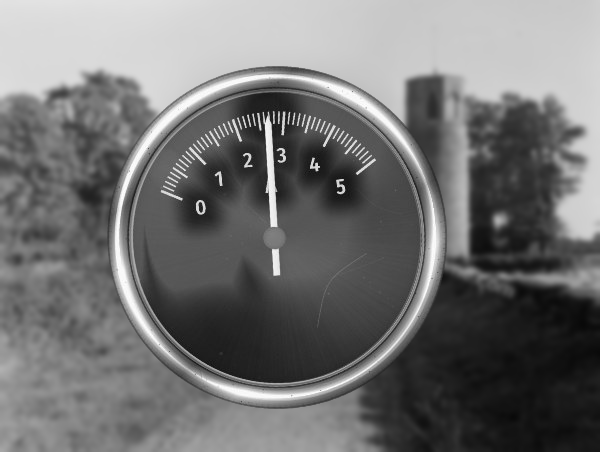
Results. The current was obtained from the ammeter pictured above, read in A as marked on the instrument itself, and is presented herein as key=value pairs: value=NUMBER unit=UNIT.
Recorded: value=2.7 unit=A
